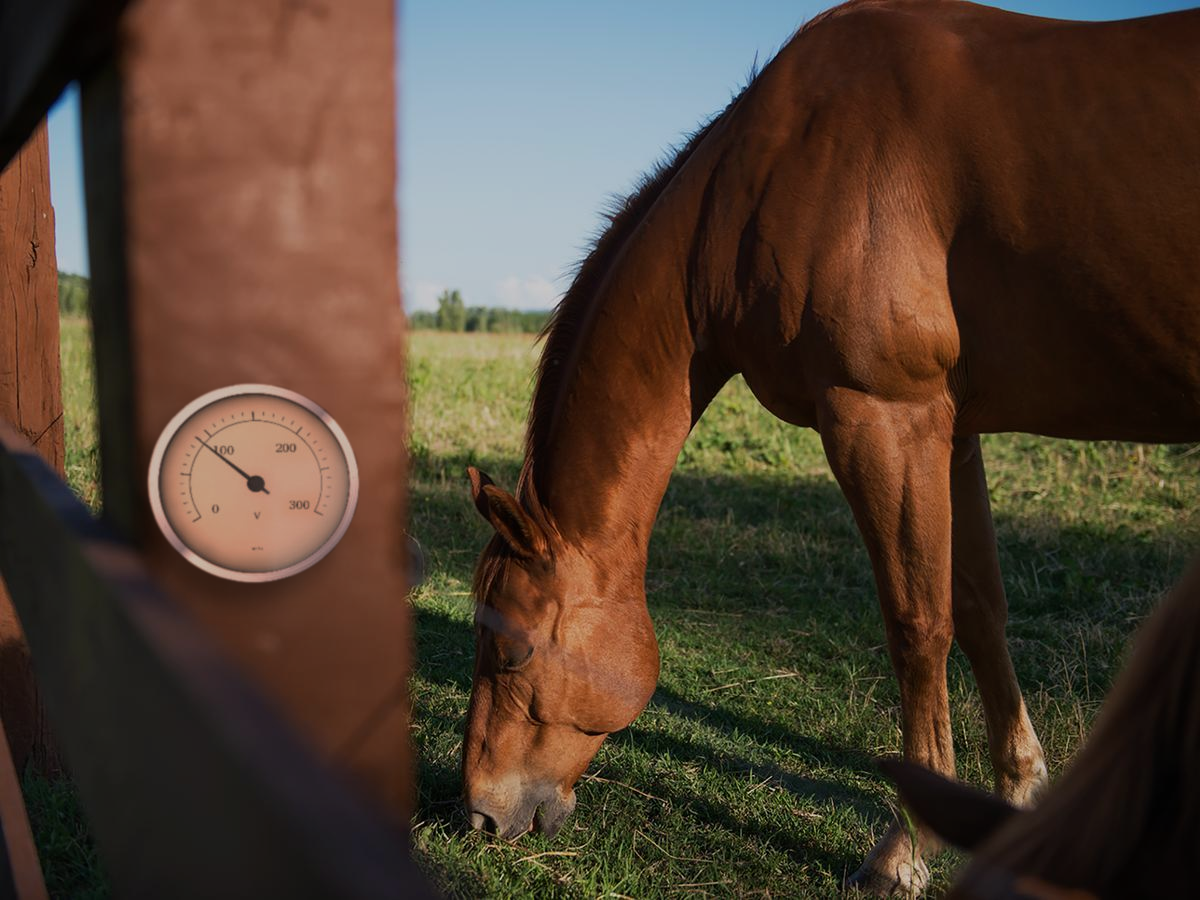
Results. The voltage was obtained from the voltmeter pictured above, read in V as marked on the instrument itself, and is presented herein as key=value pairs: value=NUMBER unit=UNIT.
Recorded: value=90 unit=V
